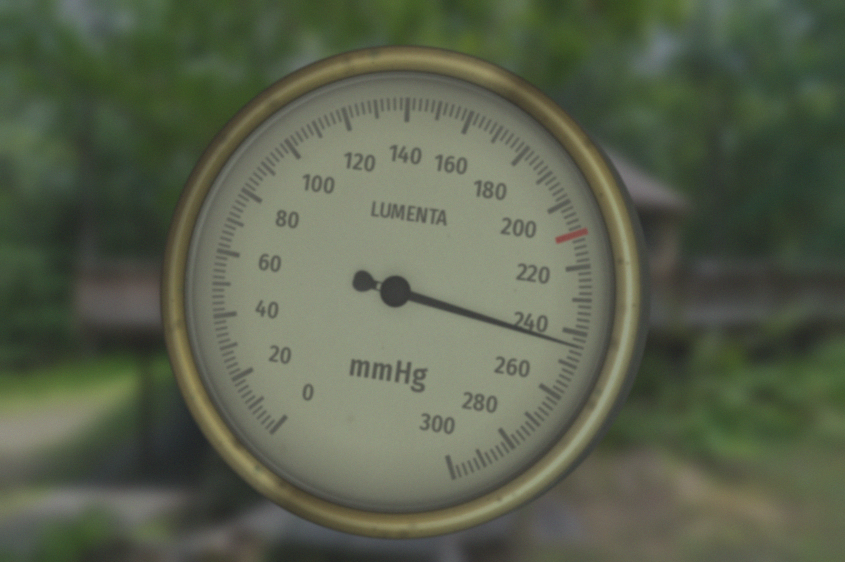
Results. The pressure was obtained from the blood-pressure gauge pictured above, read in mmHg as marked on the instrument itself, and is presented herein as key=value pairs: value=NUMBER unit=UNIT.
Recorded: value=244 unit=mmHg
